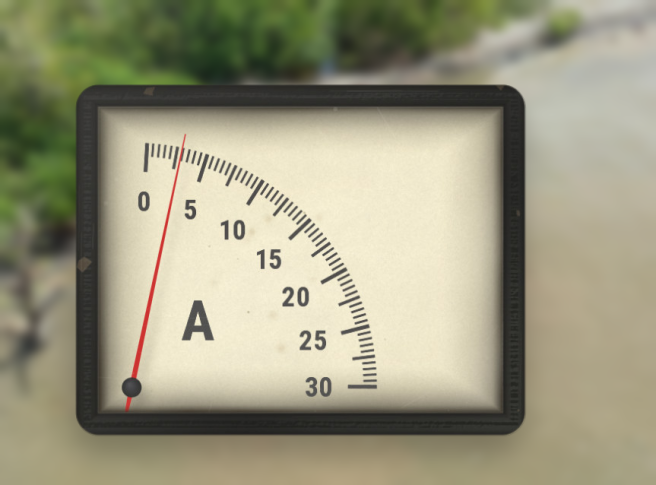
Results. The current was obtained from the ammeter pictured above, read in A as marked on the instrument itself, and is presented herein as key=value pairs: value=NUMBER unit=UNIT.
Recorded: value=3 unit=A
